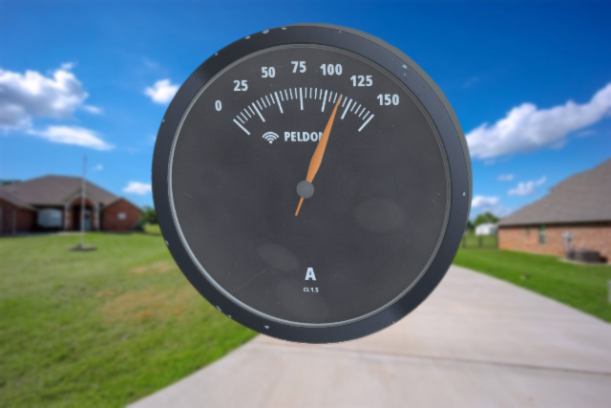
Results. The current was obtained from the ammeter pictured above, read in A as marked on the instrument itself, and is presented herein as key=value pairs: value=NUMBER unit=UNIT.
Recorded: value=115 unit=A
